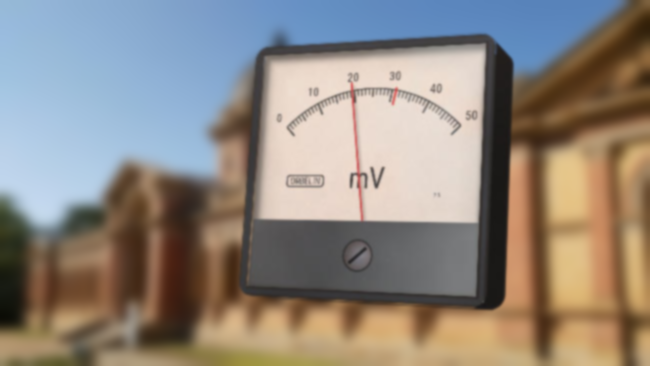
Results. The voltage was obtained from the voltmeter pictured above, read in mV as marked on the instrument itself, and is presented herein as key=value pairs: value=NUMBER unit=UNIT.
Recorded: value=20 unit=mV
